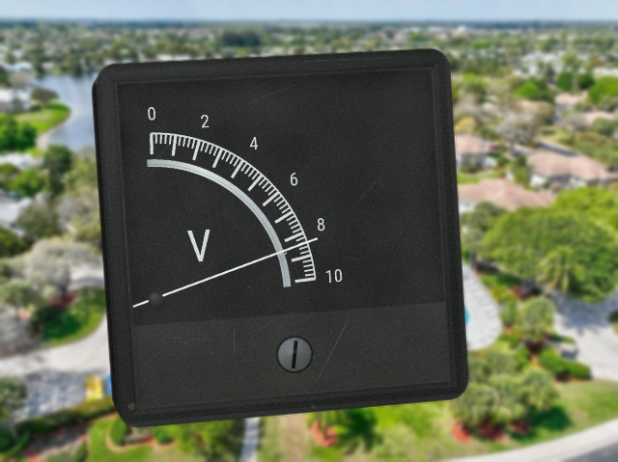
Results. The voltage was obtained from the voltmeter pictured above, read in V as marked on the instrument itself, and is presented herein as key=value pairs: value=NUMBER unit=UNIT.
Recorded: value=8.4 unit=V
